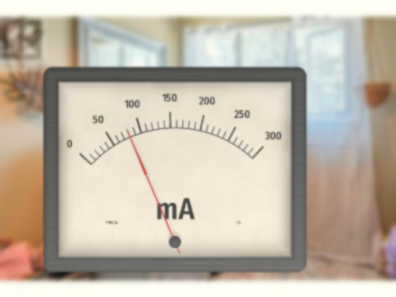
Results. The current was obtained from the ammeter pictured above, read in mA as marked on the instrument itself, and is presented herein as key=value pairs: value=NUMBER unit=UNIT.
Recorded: value=80 unit=mA
